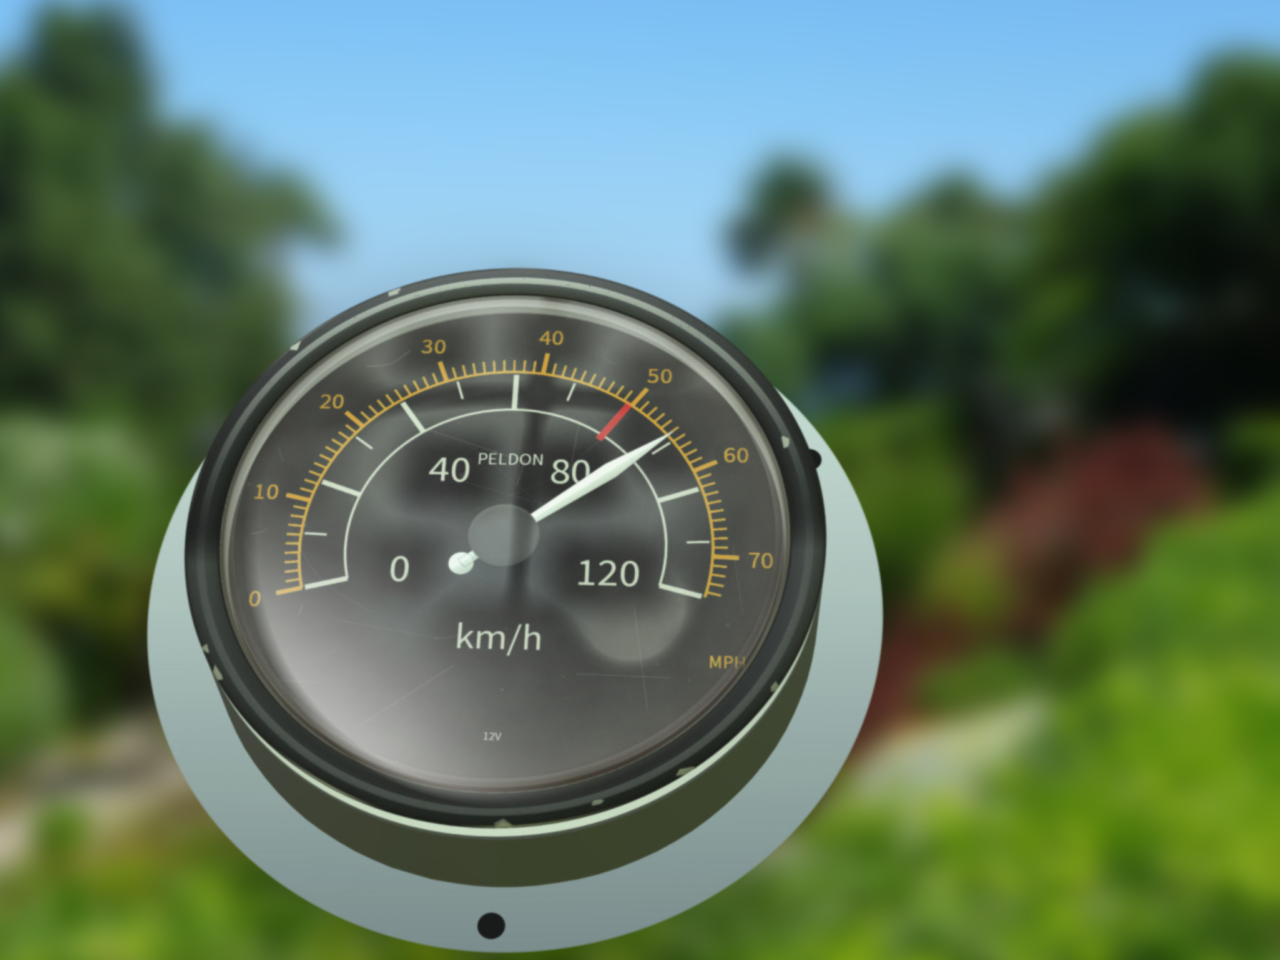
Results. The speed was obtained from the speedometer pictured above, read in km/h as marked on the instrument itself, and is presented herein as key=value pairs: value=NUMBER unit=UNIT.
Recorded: value=90 unit=km/h
